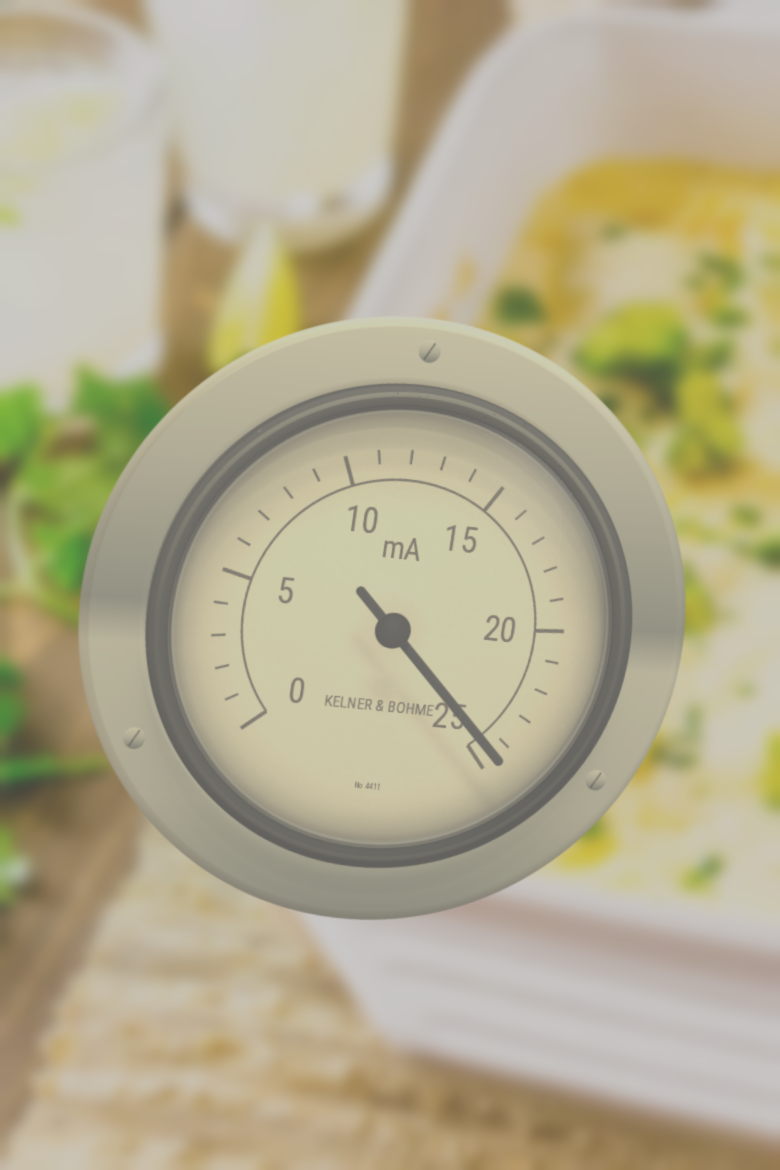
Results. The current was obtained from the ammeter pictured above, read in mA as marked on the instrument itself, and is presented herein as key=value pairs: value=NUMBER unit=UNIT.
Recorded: value=24.5 unit=mA
